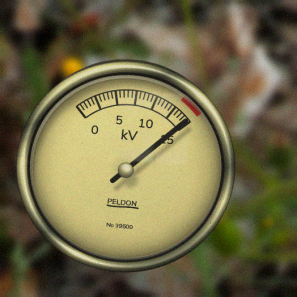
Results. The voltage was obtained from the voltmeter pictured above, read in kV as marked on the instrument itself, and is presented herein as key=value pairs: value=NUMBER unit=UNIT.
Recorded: value=14.5 unit=kV
